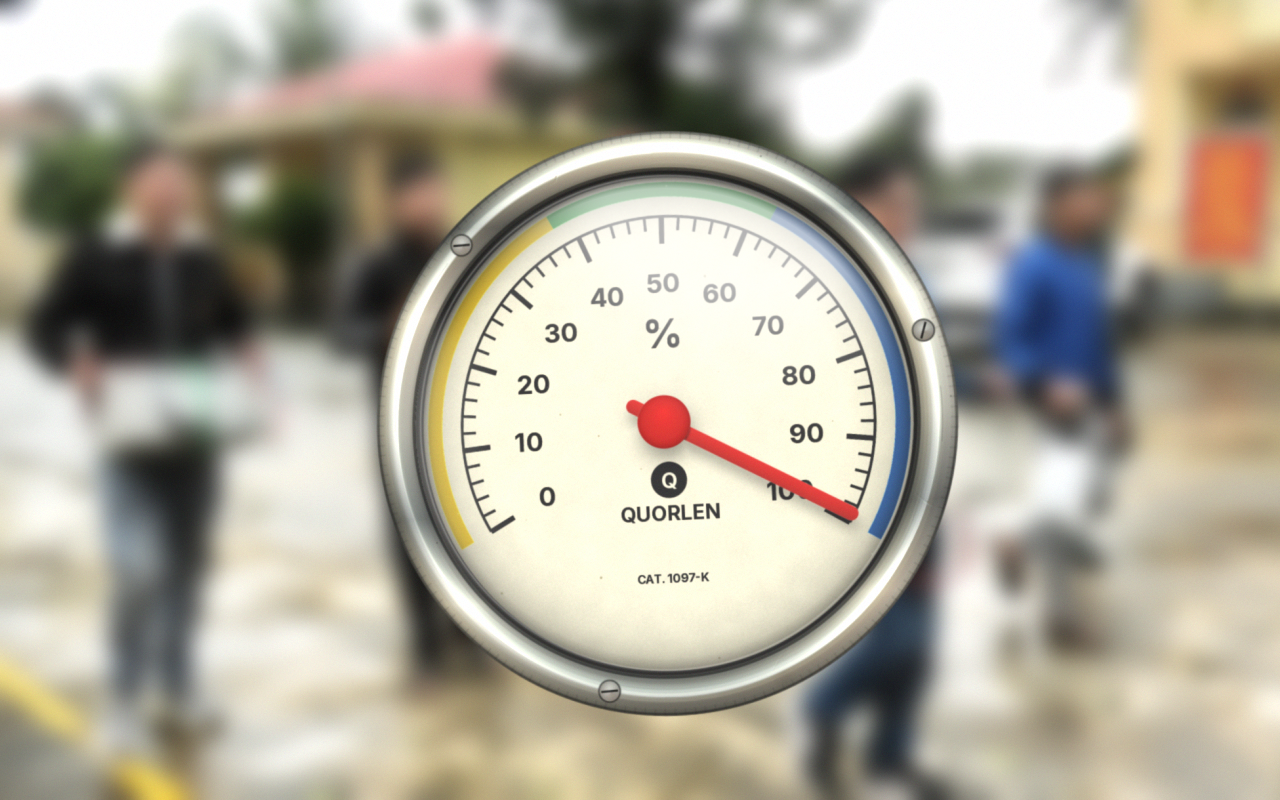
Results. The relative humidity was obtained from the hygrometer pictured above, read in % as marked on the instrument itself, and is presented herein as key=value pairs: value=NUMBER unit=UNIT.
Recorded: value=99 unit=%
